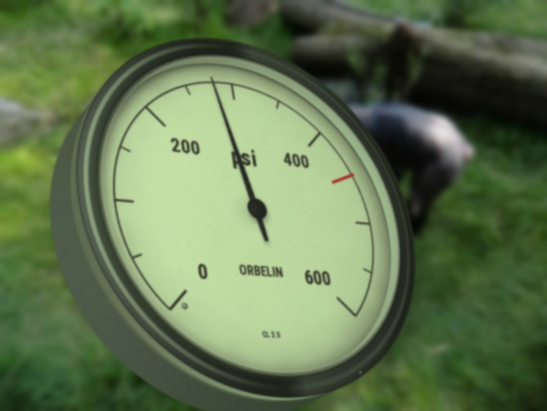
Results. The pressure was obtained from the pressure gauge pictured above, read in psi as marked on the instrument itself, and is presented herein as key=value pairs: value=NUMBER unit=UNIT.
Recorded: value=275 unit=psi
